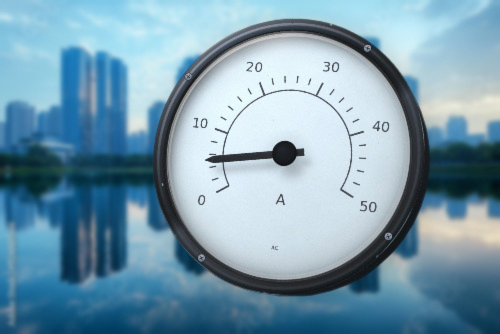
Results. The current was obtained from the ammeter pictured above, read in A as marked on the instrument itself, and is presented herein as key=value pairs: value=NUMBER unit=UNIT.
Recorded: value=5 unit=A
